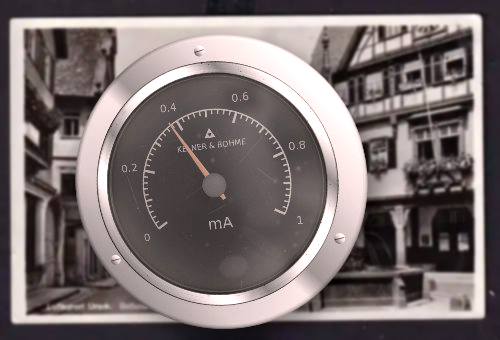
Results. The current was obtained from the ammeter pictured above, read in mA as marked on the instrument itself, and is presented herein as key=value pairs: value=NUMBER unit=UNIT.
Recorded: value=0.38 unit=mA
